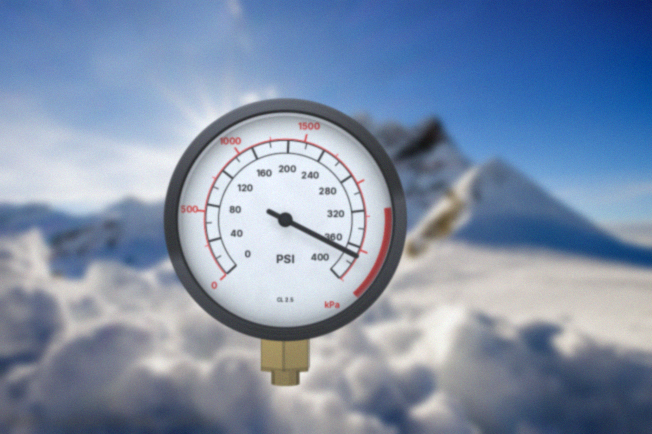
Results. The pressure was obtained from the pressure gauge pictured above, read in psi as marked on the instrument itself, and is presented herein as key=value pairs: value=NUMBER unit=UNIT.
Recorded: value=370 unit=psi
